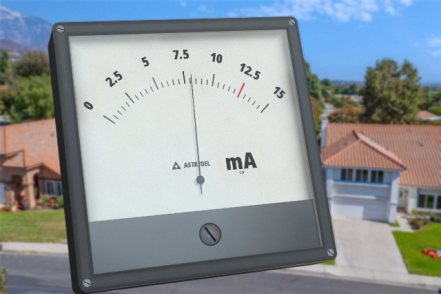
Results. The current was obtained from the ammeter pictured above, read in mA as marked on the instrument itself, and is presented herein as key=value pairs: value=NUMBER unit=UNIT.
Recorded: value=8 unit=mA
